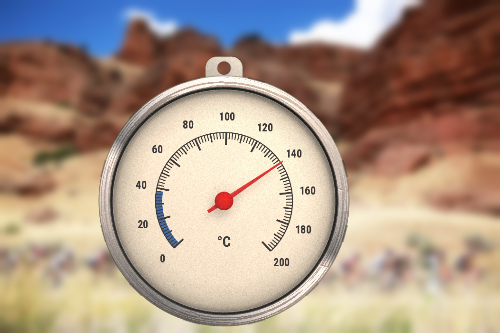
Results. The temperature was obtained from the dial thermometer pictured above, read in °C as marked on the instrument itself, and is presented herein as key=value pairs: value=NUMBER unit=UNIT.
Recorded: value=140 unit=°C
